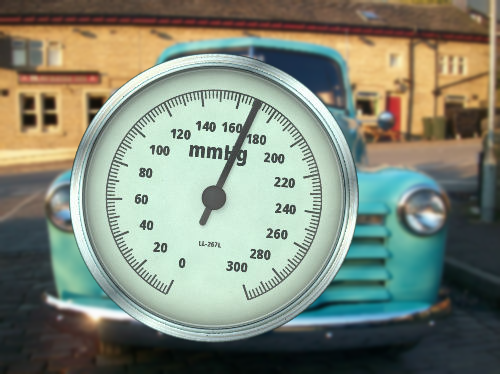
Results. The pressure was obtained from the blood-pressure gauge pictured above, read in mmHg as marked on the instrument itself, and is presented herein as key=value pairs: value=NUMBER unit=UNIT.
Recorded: value=170 unit=mmHg
